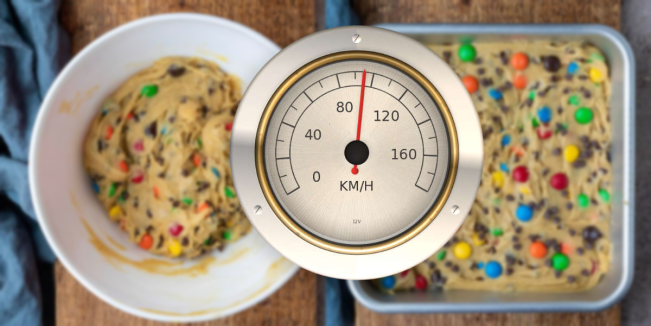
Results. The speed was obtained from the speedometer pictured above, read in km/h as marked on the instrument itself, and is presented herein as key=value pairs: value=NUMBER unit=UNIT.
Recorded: value=95 unit=km/h
